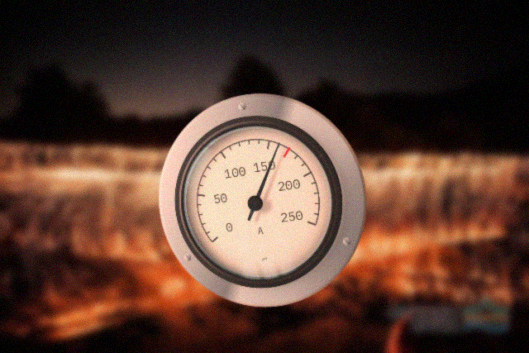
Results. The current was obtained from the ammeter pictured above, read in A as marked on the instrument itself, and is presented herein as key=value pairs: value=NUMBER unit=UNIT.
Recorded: value=160 unit=A
